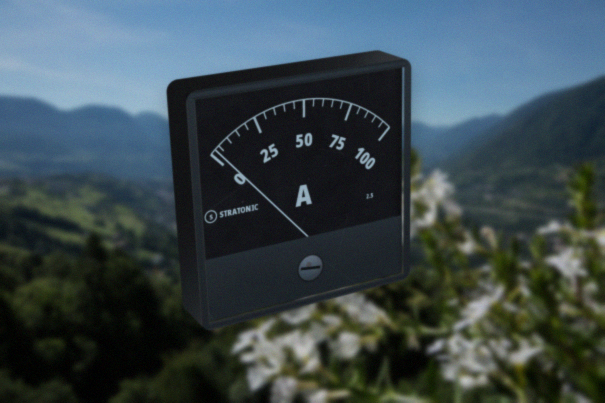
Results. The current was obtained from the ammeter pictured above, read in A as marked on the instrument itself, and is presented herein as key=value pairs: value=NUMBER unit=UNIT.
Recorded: value=2.5 unit=A
